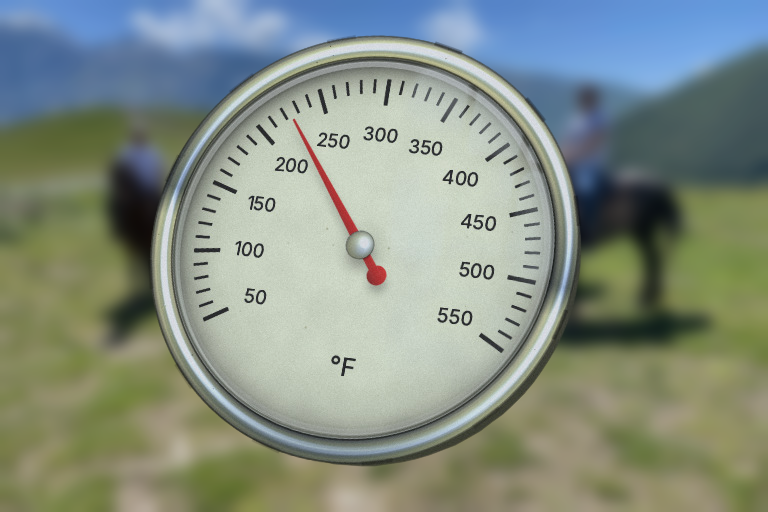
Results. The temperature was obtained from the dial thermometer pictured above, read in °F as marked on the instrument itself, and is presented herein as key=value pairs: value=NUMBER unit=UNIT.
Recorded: value=225 unit=°F
